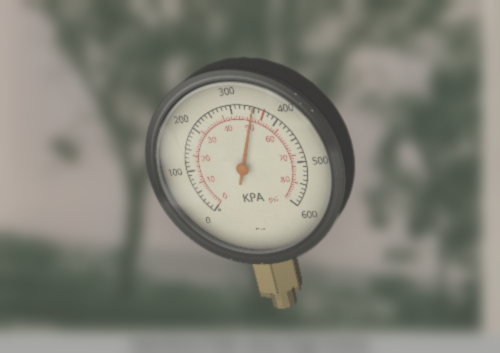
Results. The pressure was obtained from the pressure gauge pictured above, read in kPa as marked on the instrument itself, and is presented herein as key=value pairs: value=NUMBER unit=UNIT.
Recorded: value=350 unit=kPa
